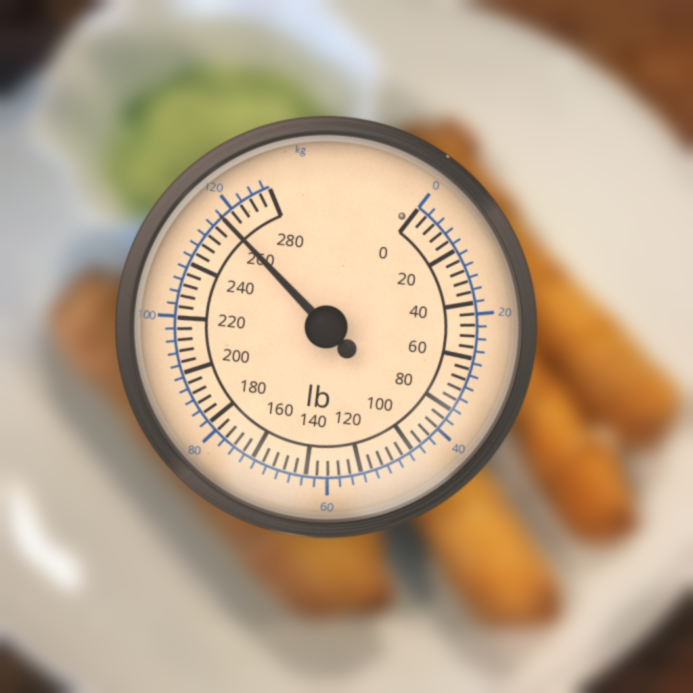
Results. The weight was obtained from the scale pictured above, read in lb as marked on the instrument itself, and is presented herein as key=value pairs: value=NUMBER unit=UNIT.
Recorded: value=260 unit=lb
